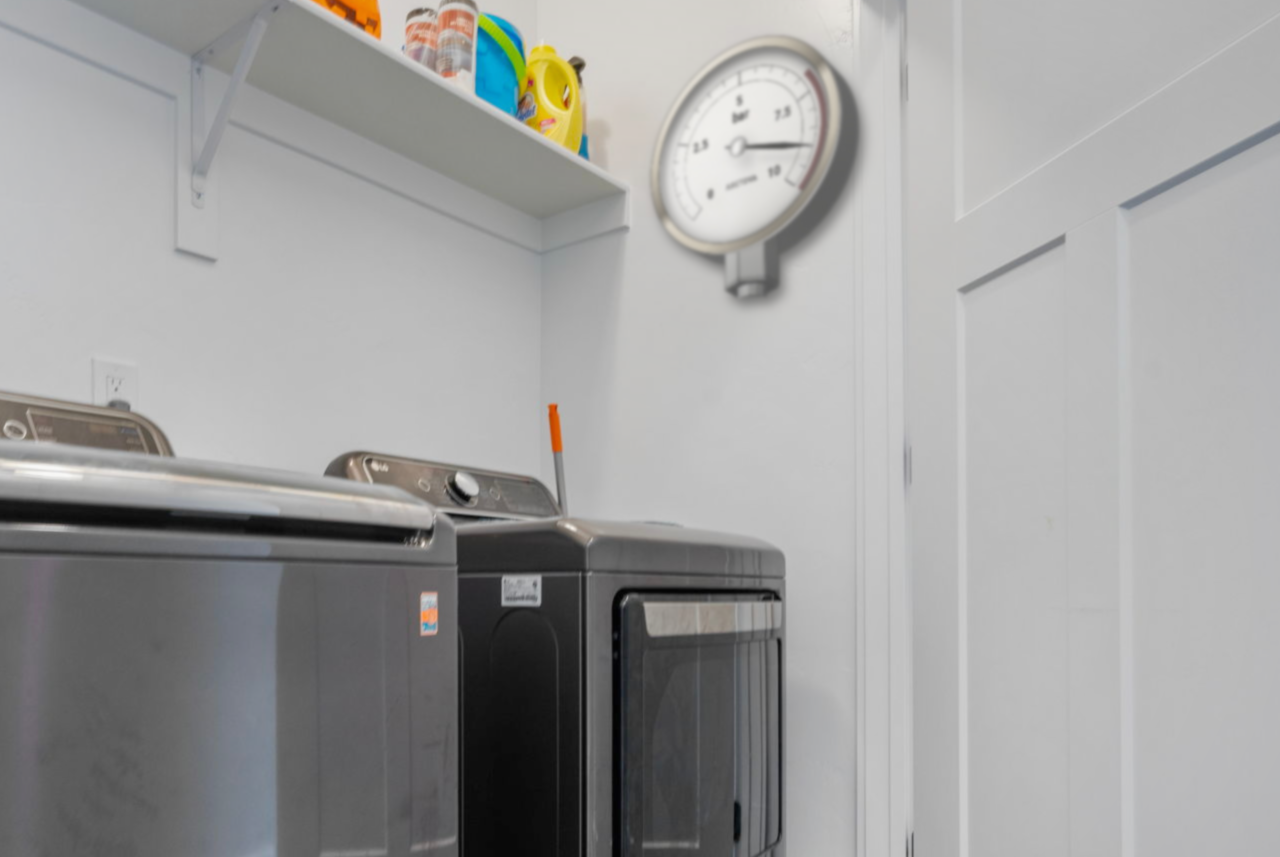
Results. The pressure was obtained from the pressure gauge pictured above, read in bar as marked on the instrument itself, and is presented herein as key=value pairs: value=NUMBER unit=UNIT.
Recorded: value=9 unit=bar
